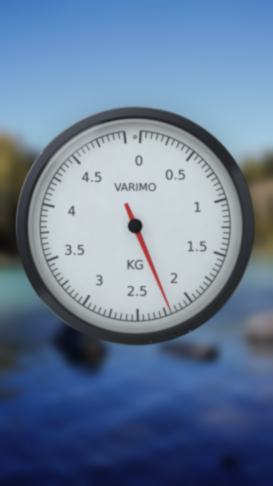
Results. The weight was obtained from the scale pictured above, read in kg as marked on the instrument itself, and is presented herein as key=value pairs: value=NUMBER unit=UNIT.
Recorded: value=2.2 unit=kg
